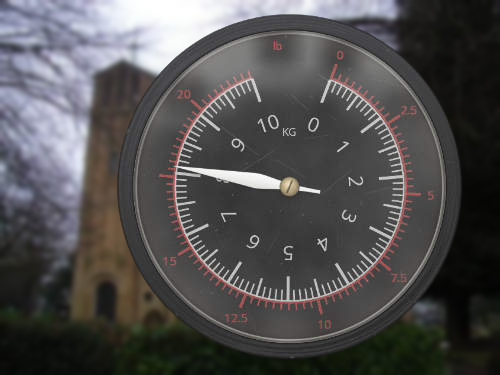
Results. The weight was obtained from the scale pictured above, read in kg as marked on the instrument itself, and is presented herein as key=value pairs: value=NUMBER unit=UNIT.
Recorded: value=8.1 unit=kg
